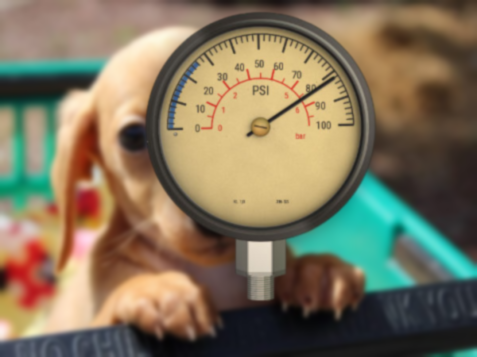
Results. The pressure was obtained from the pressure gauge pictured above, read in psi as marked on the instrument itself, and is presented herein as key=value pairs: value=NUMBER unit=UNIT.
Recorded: value=82 unit=psi
